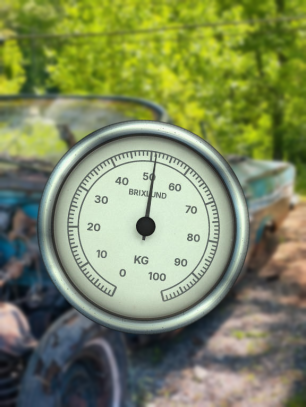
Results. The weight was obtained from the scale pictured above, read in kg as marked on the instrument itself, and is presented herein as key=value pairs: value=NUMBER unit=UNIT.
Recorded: value=51 unit=kg
